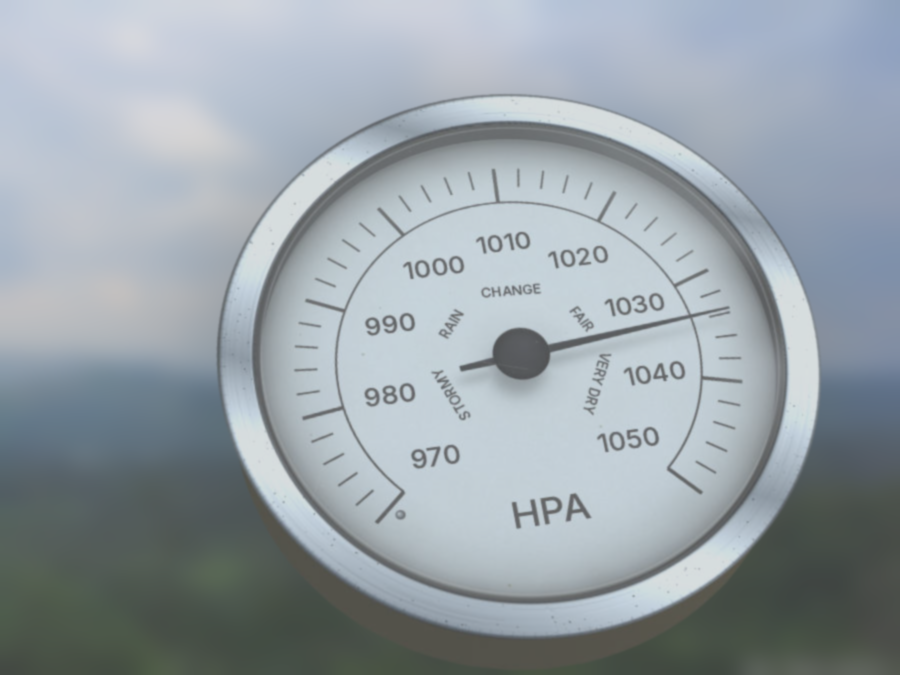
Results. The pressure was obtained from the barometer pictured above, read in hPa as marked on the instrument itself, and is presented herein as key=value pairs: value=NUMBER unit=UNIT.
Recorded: value=1034 unit=hPa
